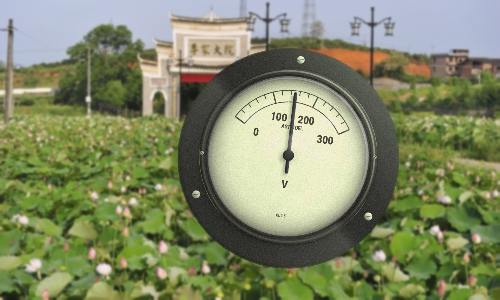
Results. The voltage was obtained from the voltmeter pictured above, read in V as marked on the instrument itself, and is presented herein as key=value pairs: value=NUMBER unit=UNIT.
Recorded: value=150 unit=V
